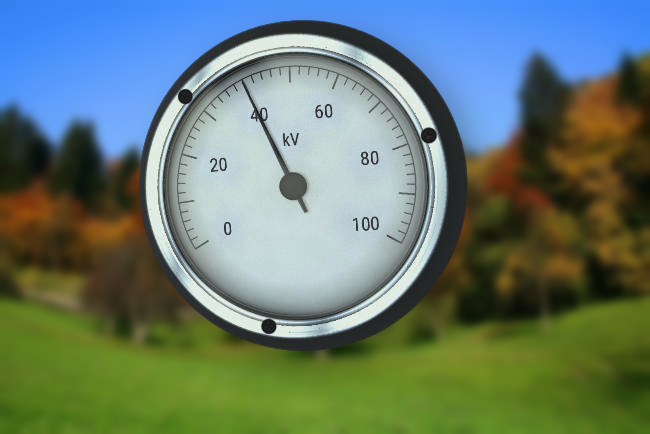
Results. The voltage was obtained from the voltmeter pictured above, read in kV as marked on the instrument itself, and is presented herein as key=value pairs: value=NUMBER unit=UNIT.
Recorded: value=40 unit=kV
